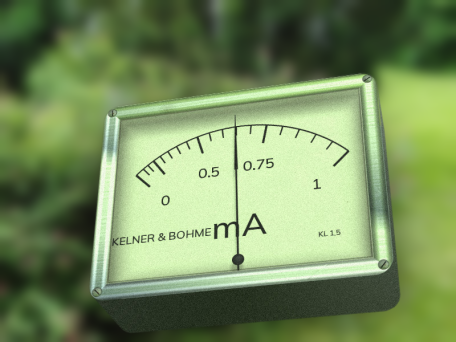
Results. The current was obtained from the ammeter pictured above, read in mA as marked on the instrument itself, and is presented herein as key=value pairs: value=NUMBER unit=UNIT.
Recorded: value=0.65 unit=mA
